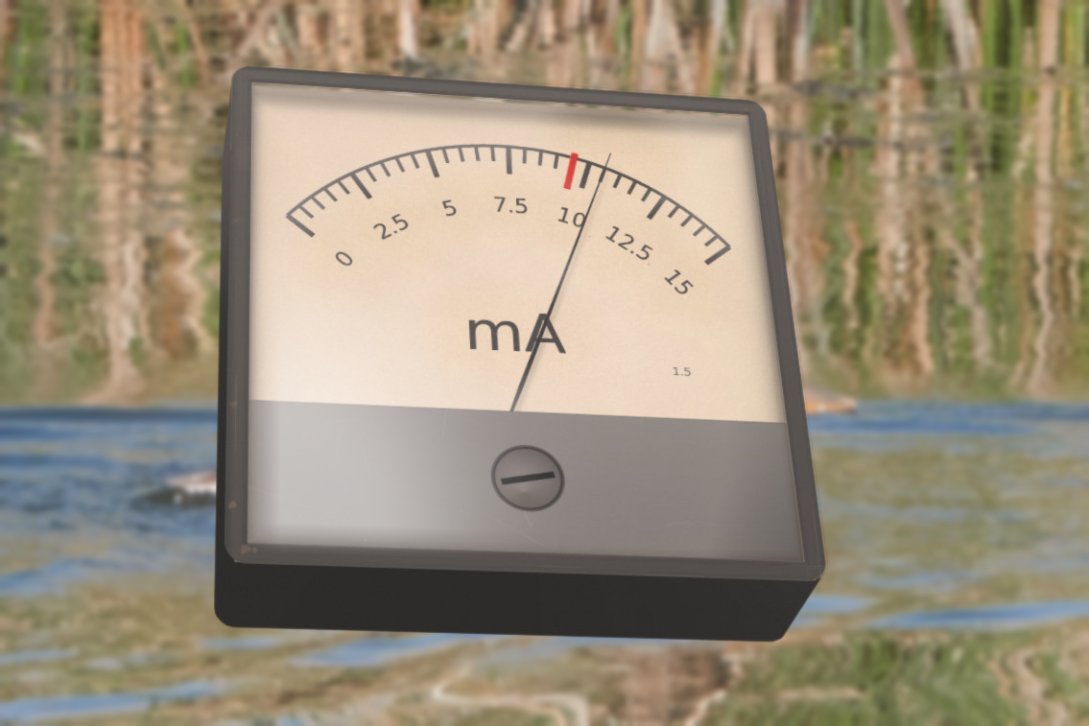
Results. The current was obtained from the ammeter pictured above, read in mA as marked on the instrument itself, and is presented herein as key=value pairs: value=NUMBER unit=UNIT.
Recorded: value=10.5 unit=mA
